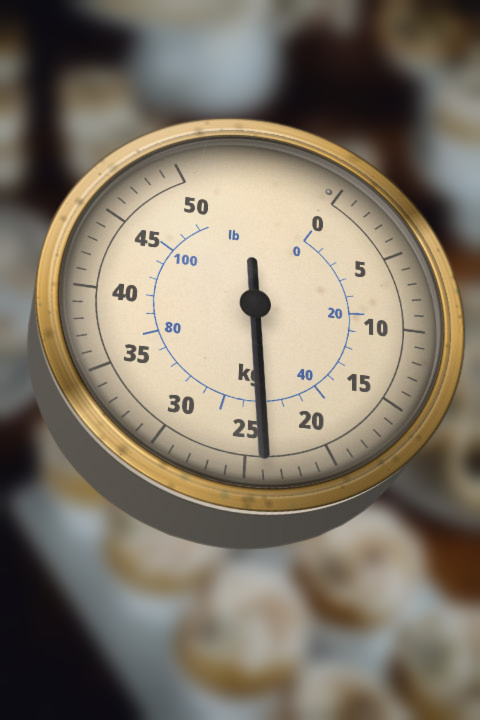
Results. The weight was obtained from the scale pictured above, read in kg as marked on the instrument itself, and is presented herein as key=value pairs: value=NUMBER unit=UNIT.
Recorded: value=24 unit=kg
